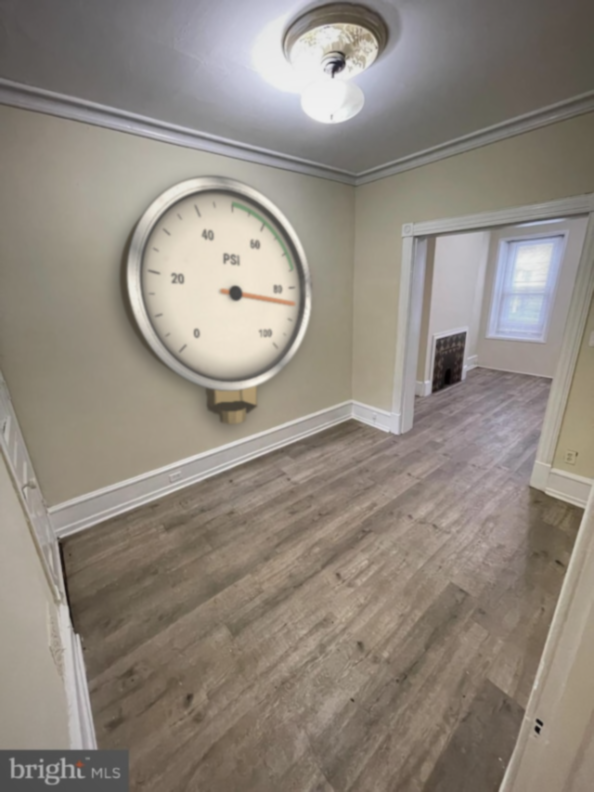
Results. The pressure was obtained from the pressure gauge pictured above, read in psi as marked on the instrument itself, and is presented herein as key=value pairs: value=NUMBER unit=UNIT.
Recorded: value=85 unit=psi
